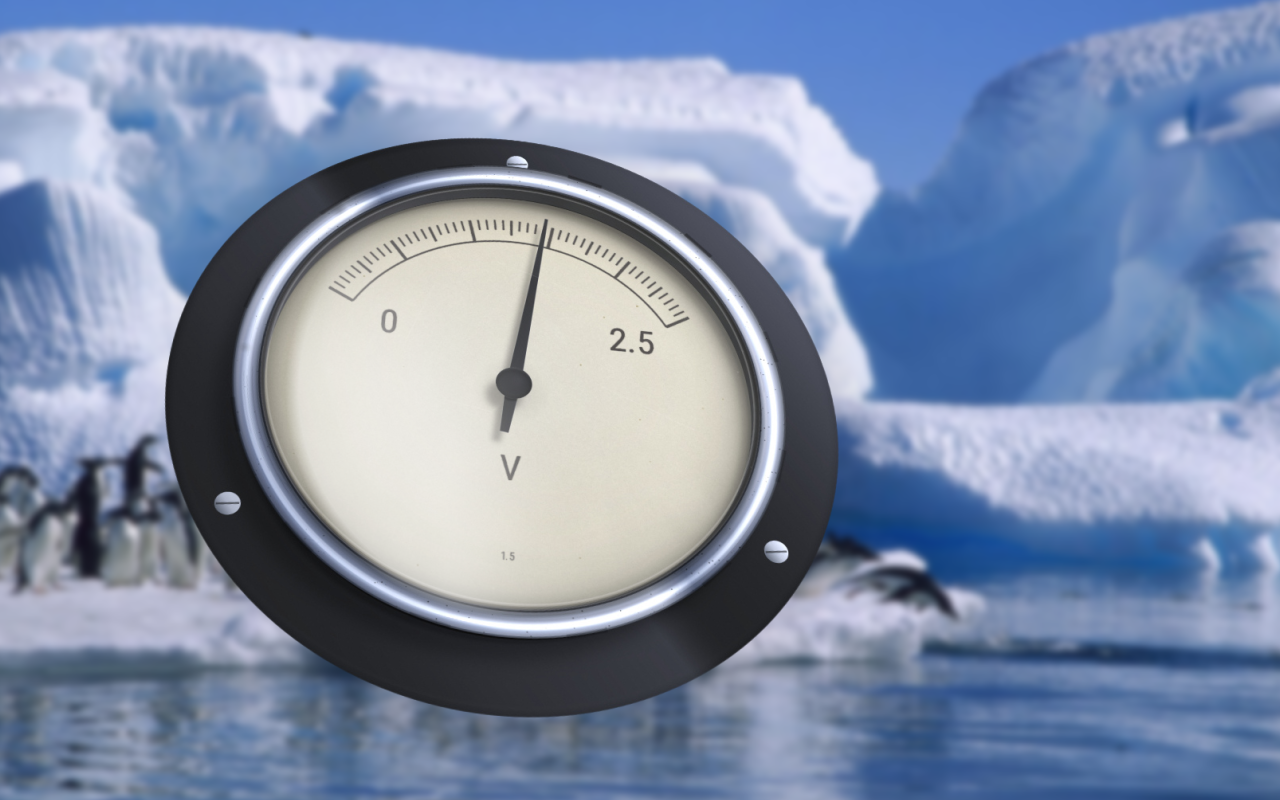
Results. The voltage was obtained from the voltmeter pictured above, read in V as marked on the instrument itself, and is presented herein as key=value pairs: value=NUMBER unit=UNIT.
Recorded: value=1.45 unit=V
